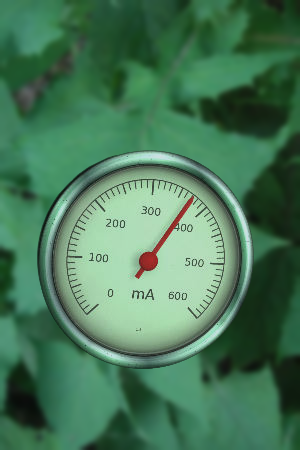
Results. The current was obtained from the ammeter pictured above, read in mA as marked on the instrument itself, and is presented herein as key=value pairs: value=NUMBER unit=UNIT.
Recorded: value=370 unit=mA
